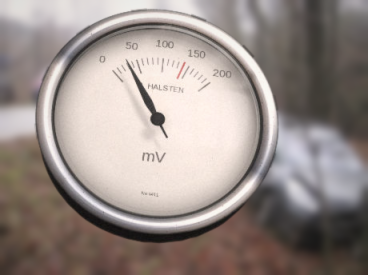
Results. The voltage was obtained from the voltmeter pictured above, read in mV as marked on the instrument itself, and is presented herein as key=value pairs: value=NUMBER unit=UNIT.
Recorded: value=30 unit=mV
